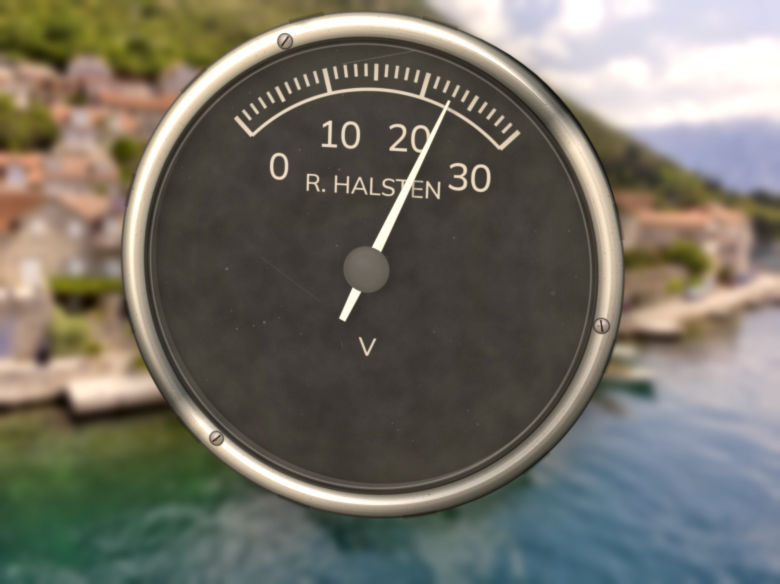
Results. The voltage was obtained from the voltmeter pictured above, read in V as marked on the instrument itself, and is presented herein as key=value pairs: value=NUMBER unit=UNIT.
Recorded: value=23 unit=V
